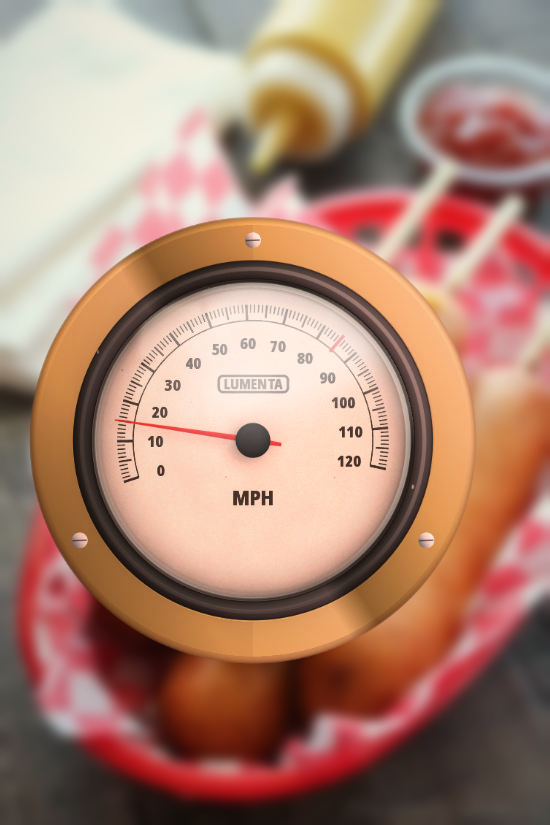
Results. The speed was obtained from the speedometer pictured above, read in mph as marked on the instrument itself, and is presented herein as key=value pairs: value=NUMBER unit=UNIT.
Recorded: value=15 unit=mph
